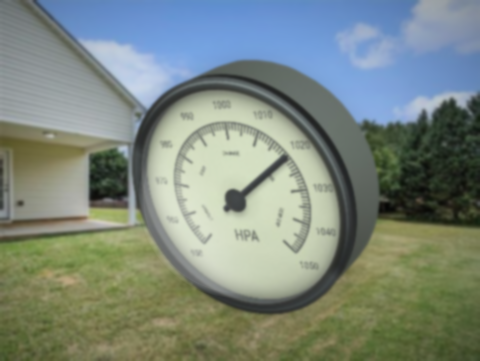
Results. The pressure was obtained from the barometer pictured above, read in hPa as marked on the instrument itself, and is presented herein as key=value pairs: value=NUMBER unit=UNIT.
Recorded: value=1020 unit=hPa
